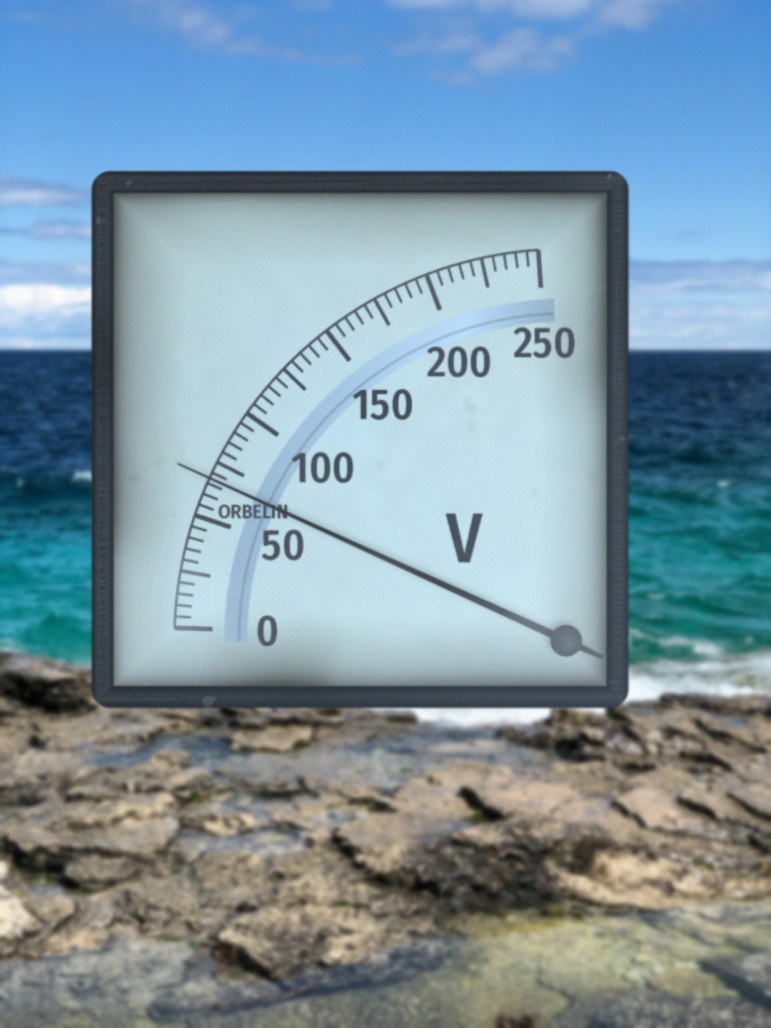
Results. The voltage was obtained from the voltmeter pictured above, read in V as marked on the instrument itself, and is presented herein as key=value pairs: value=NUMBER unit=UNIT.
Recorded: value=67.5 unit=V
